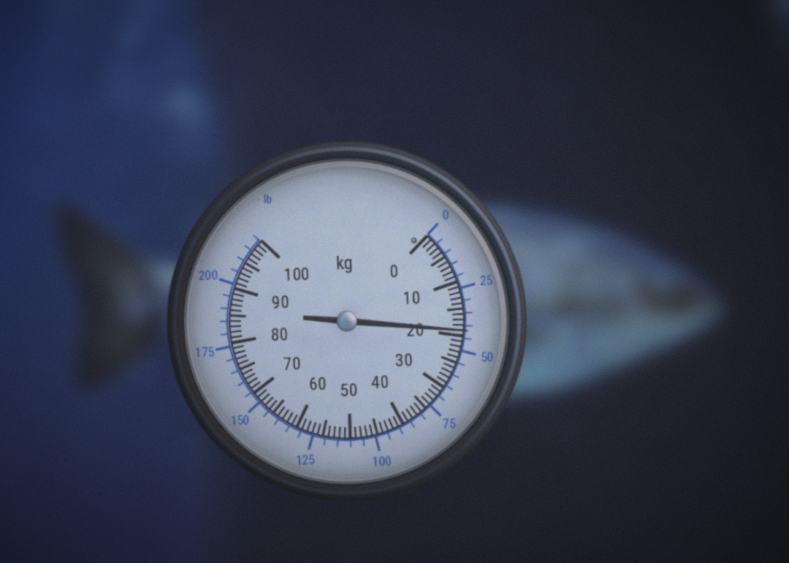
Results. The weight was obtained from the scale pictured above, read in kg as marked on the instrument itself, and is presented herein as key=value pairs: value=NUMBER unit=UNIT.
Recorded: value=19 unit=kg
